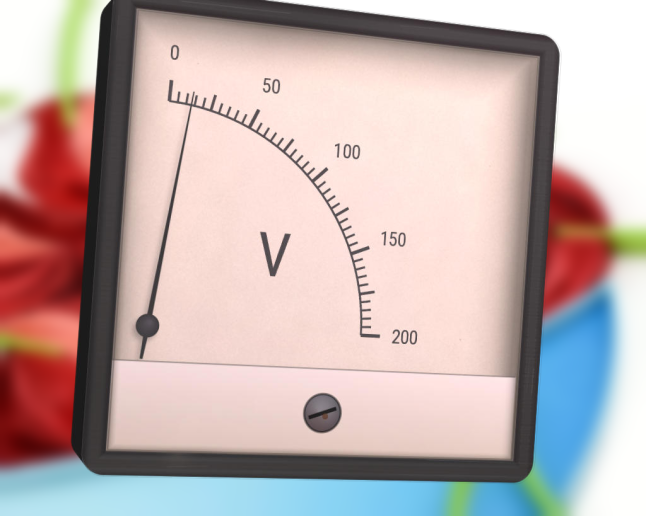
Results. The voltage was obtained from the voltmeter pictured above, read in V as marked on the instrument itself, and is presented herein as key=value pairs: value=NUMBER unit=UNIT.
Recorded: value=12.5 unit=V
